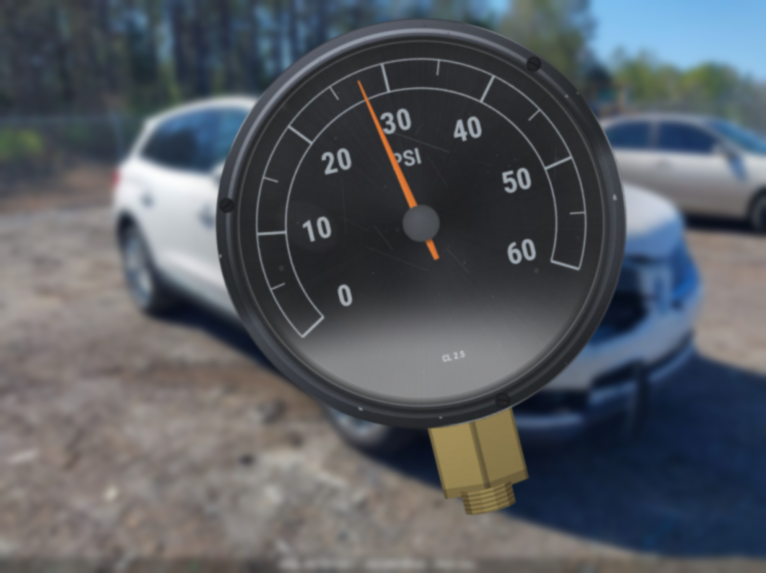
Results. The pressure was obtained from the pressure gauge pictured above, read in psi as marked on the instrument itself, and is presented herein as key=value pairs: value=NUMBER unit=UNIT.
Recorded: value=27.5 unit=psi
